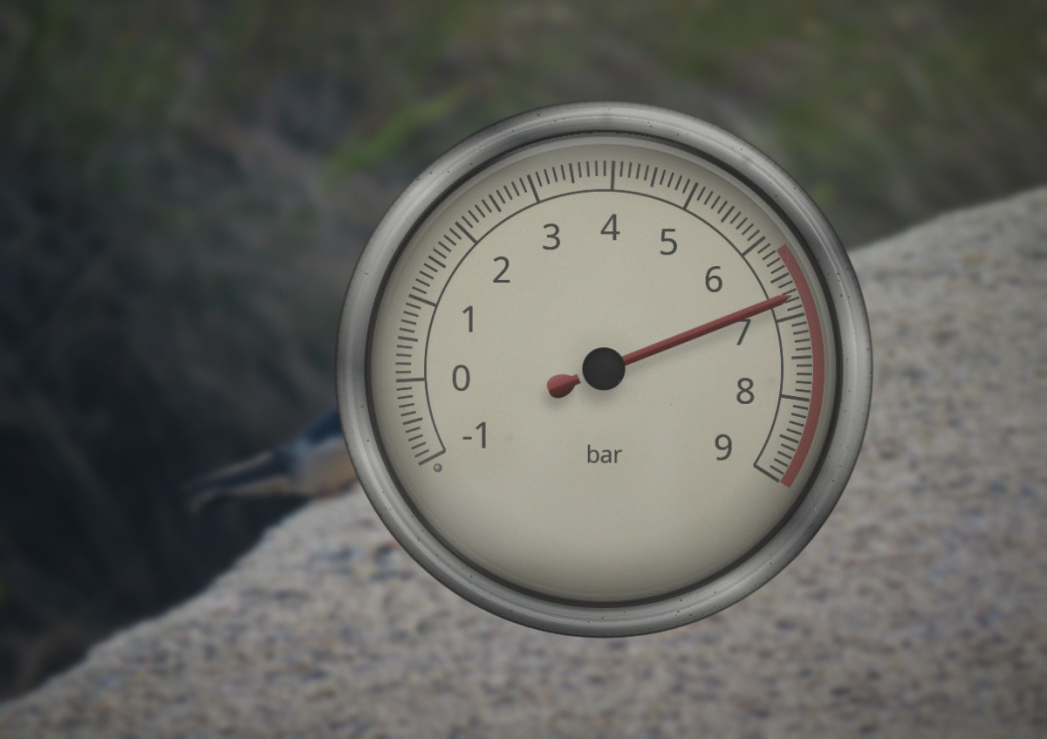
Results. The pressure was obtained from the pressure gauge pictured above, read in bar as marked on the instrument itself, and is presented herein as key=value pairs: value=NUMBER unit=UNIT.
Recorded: value=6.75 unit=bar
